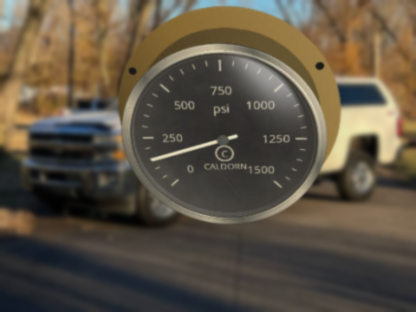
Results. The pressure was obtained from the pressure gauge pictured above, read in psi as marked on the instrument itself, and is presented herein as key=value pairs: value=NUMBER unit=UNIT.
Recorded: value=150 unit=psi
